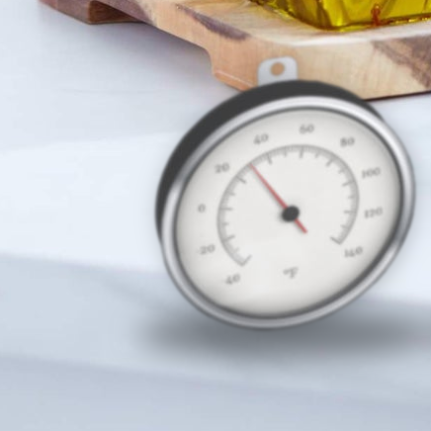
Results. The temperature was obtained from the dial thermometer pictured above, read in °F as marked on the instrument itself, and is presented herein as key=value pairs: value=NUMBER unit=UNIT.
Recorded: value=30 unit=°F
